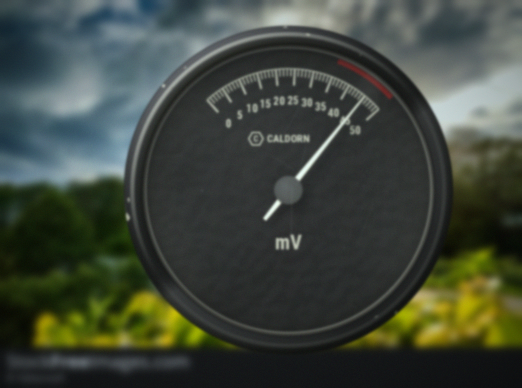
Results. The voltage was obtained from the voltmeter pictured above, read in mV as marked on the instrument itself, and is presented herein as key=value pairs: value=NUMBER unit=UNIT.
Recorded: value=45 unit=mV
